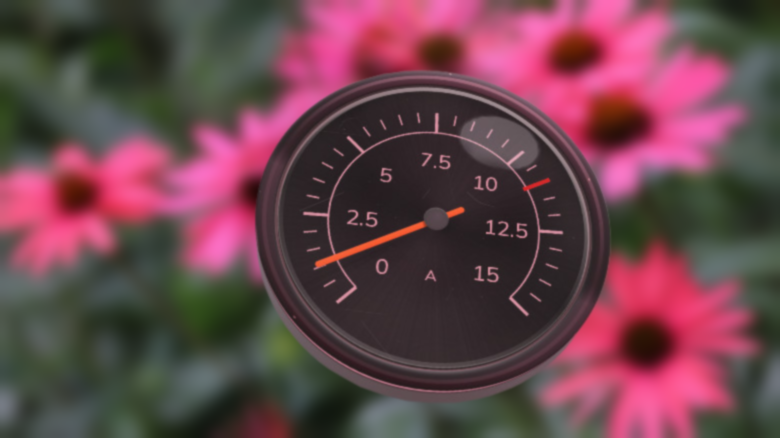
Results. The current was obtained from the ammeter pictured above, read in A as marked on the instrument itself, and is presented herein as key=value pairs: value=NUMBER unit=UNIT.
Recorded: value=1 unit=A
